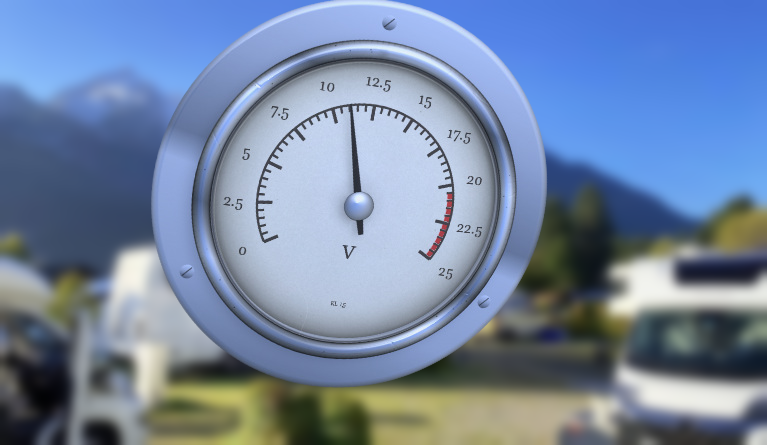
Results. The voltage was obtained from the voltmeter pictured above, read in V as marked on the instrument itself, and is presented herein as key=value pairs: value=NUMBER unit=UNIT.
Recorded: value=11 unit=V
